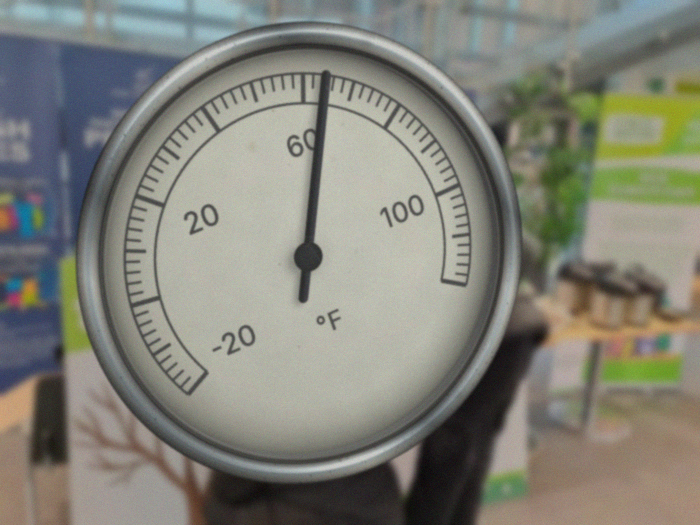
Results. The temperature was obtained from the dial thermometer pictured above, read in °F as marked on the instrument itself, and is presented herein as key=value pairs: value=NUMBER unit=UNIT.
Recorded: value=64 unit=°F
